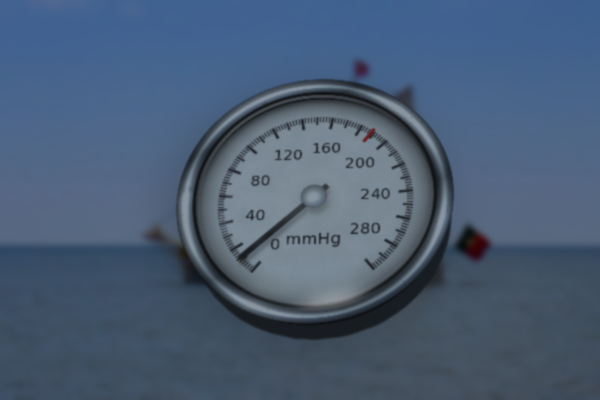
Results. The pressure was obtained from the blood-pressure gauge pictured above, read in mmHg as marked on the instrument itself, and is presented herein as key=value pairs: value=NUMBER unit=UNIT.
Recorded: value=10 unit=mmHg
